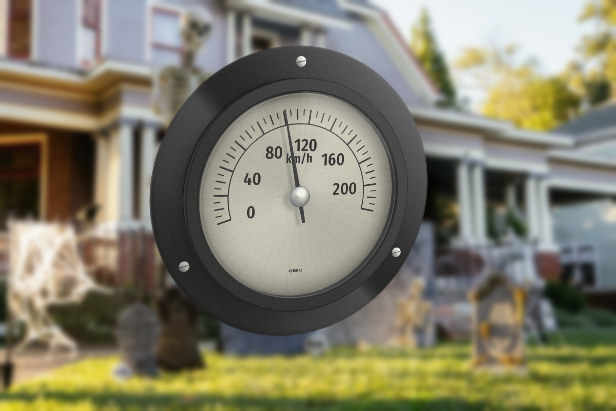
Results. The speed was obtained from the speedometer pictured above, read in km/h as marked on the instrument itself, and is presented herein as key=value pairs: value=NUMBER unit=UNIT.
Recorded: value=100 unit=km/h
